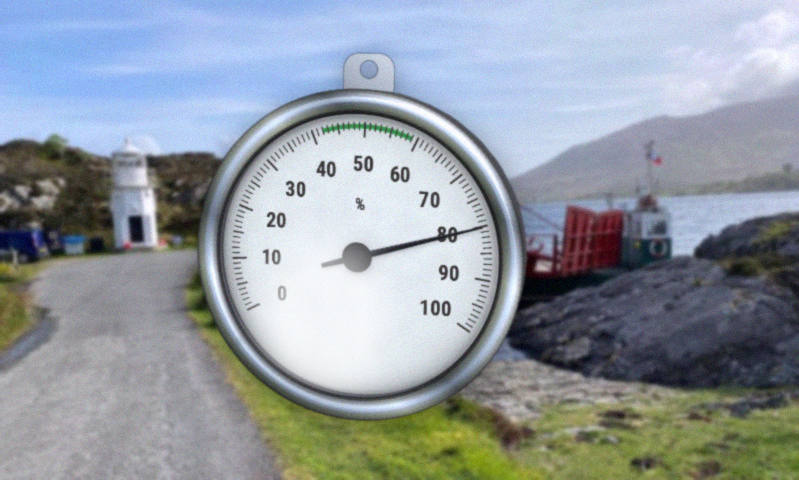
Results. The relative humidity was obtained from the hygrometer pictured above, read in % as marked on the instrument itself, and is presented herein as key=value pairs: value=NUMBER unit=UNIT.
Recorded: value=80 unit=%
